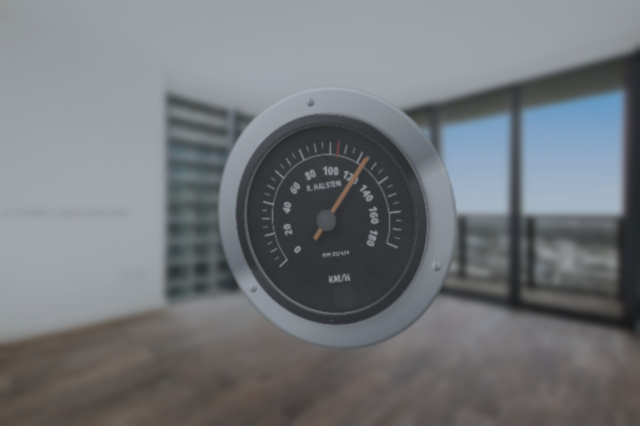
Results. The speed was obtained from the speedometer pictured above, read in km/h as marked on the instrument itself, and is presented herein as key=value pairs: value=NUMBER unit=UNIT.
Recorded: value=125 unit=km/h
